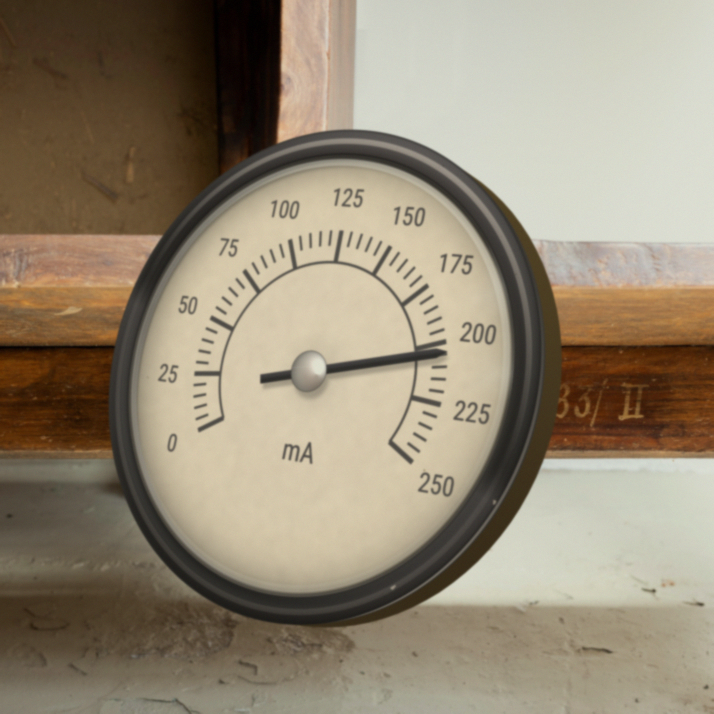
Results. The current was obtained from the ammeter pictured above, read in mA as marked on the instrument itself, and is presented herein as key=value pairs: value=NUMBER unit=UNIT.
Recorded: value=205 unit=mA
